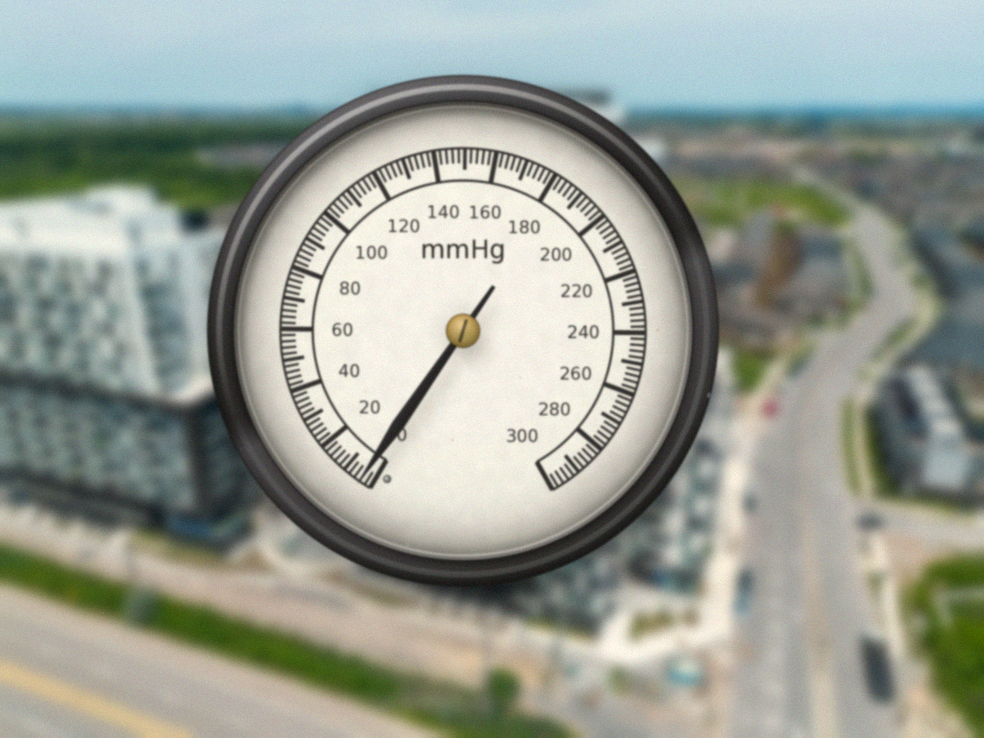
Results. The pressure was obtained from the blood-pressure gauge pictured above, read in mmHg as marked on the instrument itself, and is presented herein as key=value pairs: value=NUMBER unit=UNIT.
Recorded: value=4 unit=mmHg
